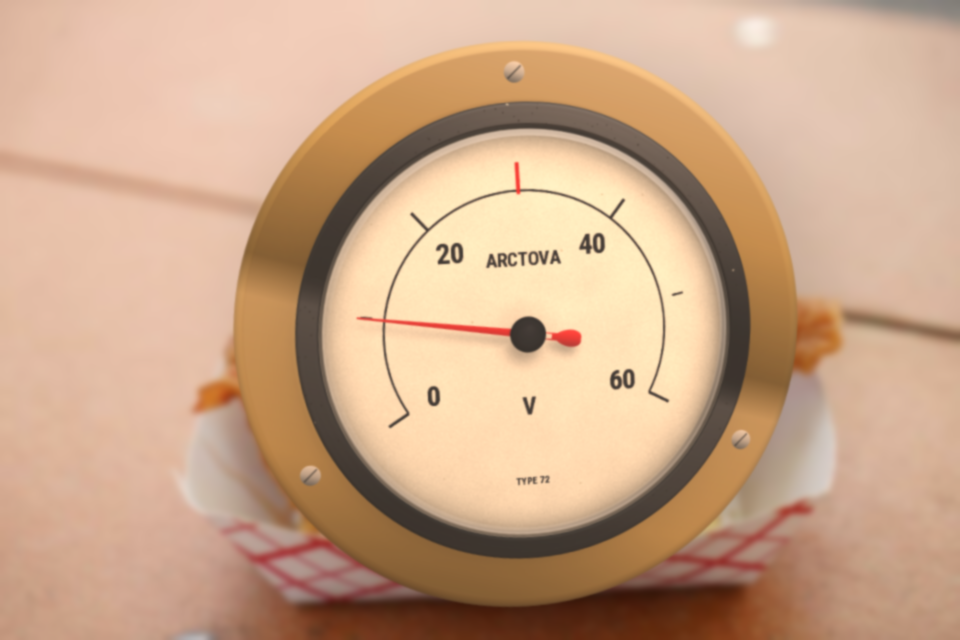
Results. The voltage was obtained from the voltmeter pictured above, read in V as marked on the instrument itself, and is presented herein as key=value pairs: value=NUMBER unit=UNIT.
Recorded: value=10 unit=V
